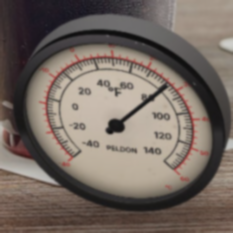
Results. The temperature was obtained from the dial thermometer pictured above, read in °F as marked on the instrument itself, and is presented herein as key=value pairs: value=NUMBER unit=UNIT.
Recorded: value=80 unit=°F
